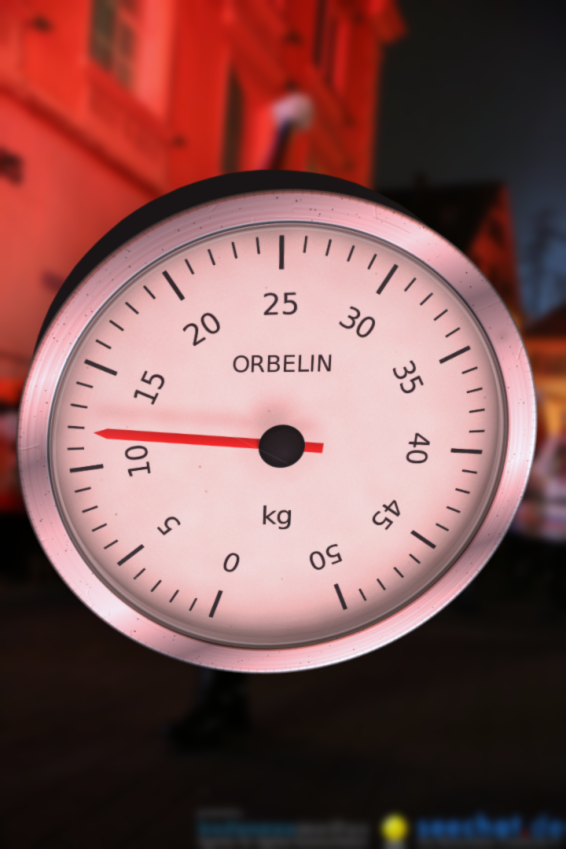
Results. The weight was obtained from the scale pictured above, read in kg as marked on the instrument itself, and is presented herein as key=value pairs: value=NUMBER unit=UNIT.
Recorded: value=12 unit=kg
